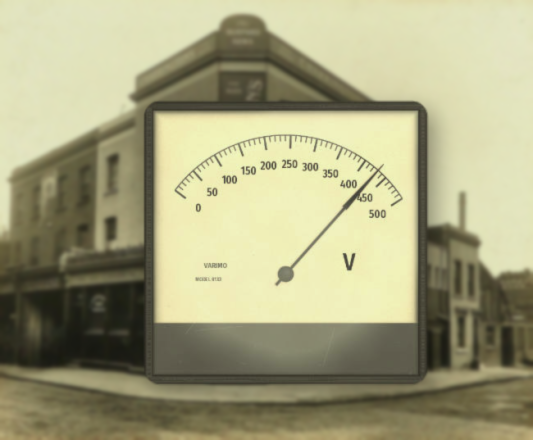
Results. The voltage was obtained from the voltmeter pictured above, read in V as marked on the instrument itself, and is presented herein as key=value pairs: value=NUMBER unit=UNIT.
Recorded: value=430 unit=V
